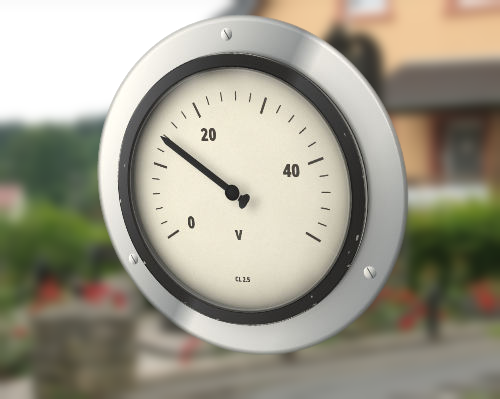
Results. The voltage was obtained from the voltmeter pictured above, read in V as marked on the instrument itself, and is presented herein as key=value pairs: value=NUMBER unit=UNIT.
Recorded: value=14 unit=V
